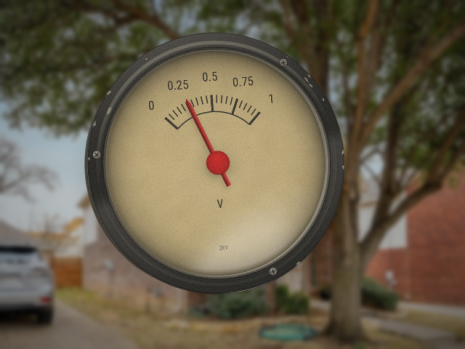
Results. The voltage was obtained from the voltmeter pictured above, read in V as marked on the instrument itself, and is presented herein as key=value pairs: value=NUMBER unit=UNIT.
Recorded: value=0.25 unit=V
